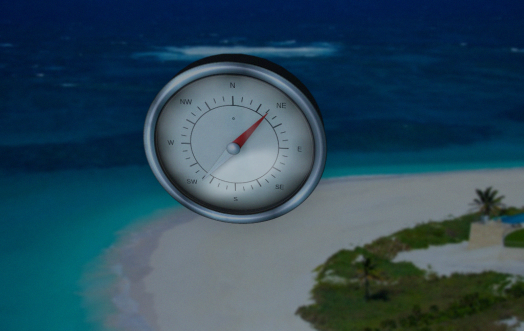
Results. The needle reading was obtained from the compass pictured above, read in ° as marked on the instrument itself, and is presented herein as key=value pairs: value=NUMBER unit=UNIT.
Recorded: value=40 unit=°
